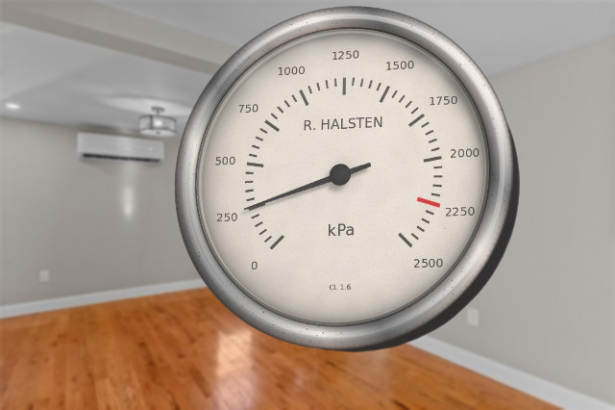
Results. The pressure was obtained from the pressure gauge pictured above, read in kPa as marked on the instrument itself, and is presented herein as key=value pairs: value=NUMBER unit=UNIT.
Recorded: value=250 unit=kPa
